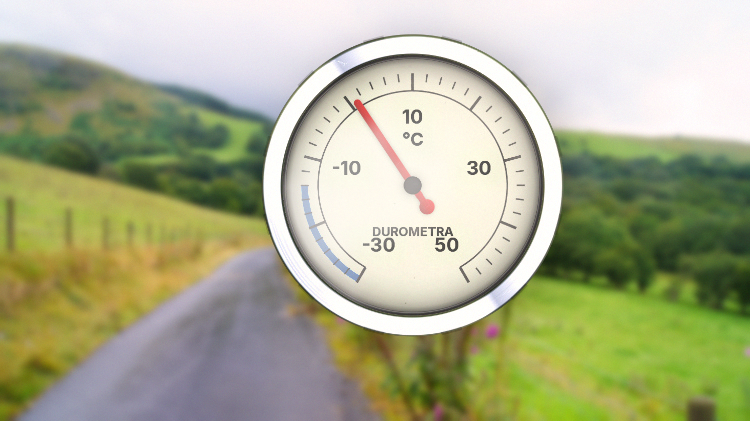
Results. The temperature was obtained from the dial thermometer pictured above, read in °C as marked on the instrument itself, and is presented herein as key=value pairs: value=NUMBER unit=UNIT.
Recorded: value=1 unit=°C
